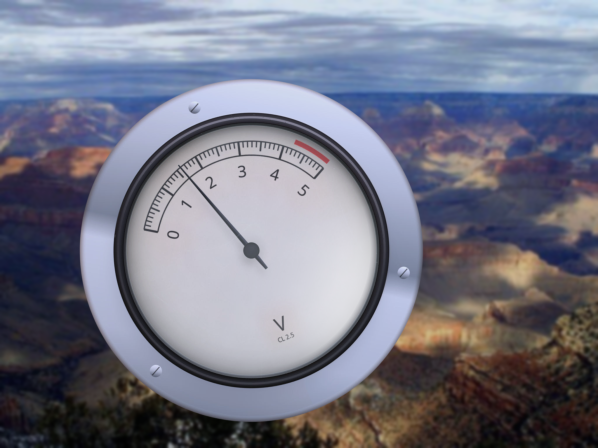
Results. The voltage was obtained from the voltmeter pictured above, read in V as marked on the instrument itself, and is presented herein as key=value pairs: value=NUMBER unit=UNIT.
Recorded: value=1.6 unit=V
